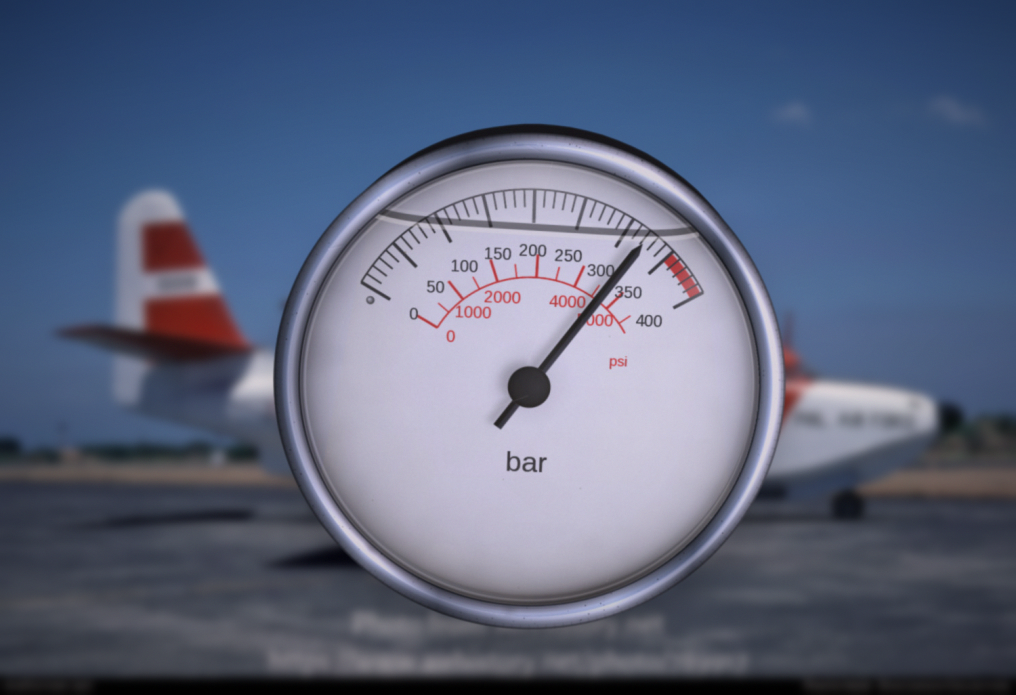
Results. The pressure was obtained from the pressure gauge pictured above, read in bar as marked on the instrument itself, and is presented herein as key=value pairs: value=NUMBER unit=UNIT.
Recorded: value=320 unit=bar
